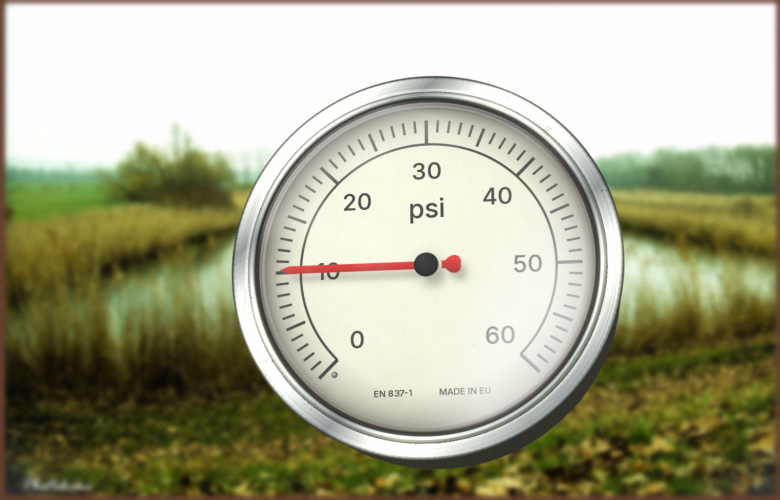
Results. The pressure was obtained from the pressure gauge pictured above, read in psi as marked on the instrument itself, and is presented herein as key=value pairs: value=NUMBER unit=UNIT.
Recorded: value=10 unit=psi
